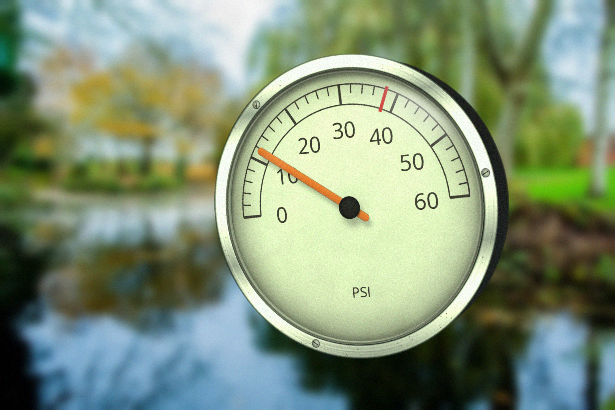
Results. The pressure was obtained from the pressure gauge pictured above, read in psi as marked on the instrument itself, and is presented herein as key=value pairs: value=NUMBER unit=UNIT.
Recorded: value=12 unit=psi
